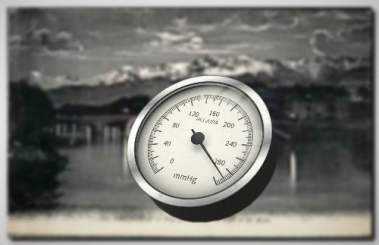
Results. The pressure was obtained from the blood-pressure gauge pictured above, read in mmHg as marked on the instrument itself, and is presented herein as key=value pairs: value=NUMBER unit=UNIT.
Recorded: value=290 unit=mmHg
